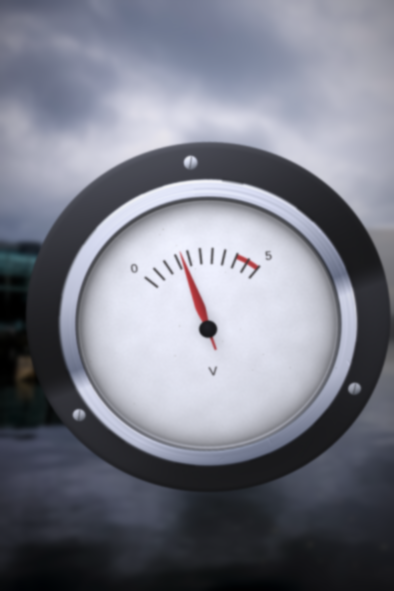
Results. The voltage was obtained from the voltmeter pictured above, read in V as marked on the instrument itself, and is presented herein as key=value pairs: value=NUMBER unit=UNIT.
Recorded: value=1.75 unit=V
